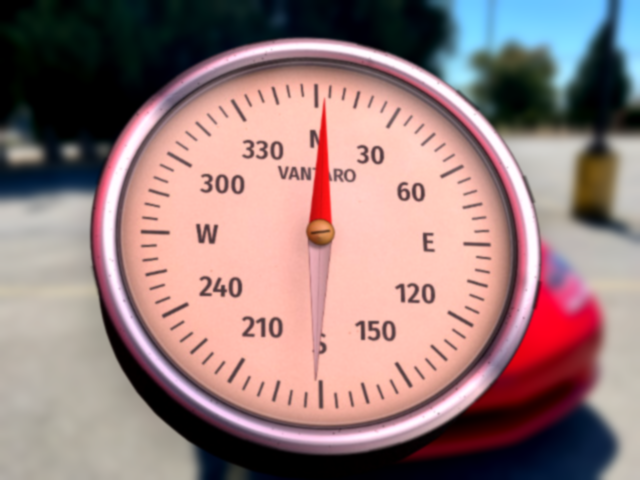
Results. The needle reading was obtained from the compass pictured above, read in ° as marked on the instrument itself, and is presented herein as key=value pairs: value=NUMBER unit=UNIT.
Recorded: value=2.5 unit=°
